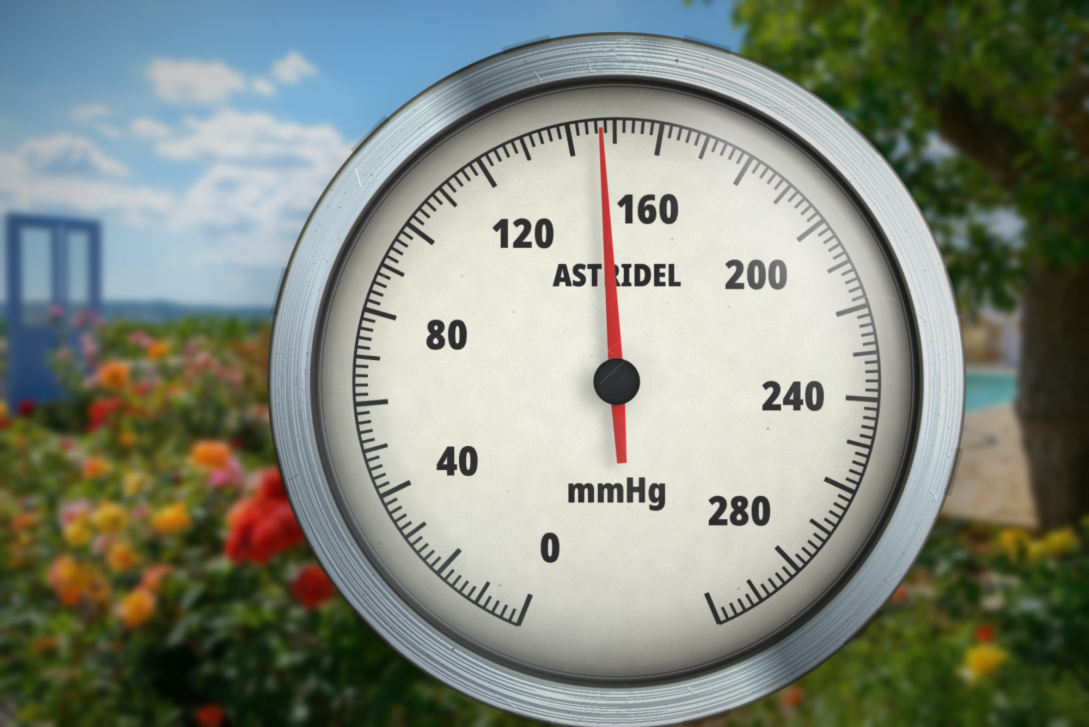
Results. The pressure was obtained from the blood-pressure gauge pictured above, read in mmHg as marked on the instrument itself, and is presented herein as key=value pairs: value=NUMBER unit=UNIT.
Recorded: value=147 unit=mmHg
